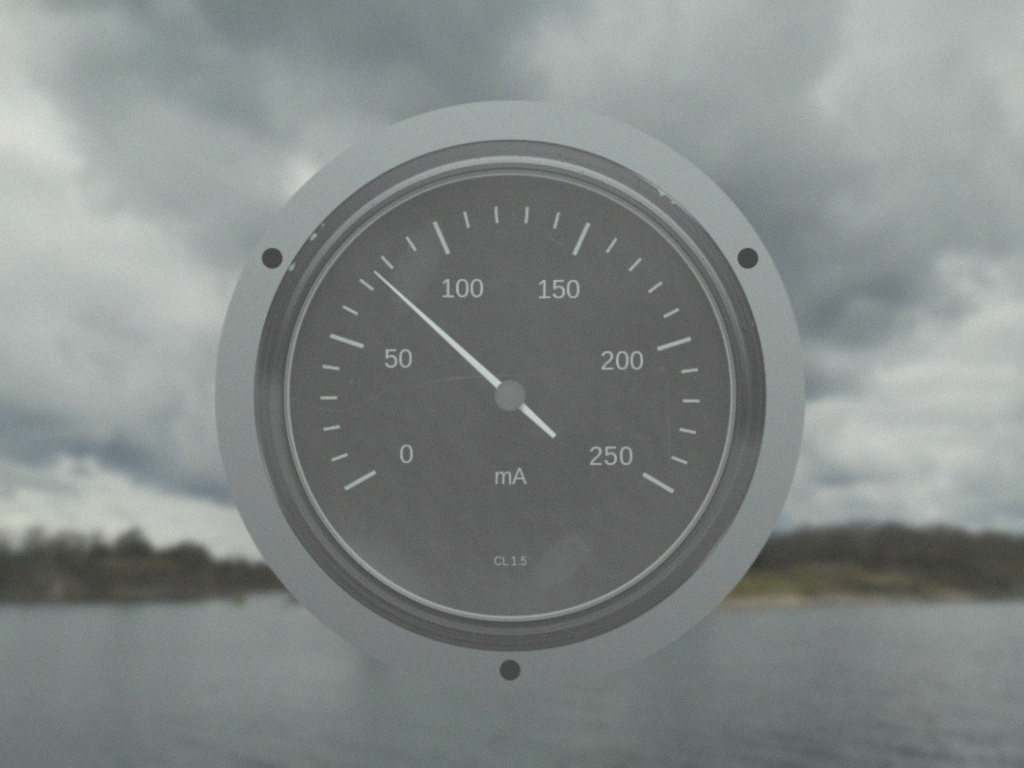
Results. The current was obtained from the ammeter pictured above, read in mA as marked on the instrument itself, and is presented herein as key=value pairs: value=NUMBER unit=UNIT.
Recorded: value=75 unit=mA
